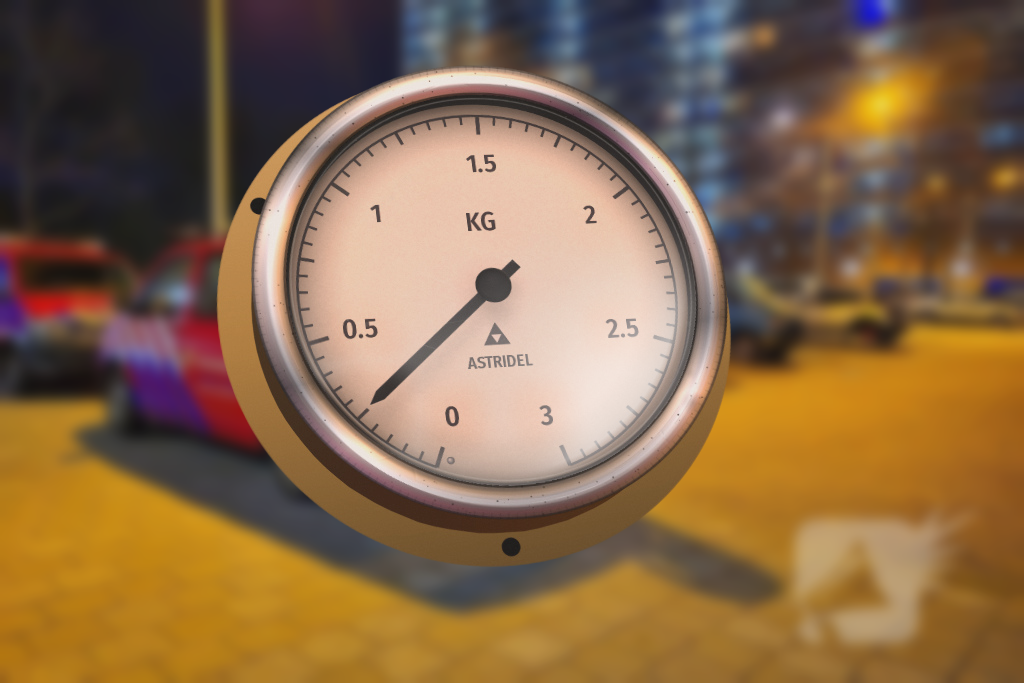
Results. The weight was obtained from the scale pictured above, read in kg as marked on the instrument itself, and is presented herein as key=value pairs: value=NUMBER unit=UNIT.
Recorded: value=0.25 unit=kg
